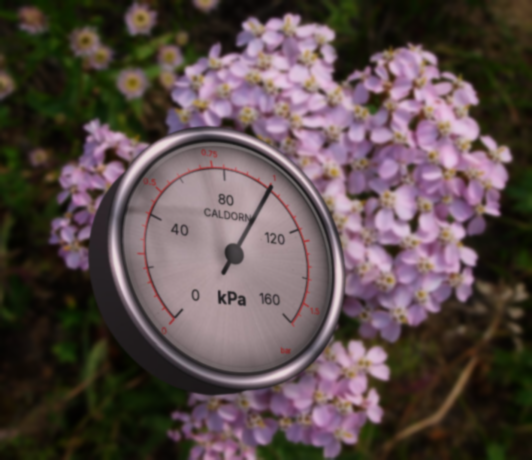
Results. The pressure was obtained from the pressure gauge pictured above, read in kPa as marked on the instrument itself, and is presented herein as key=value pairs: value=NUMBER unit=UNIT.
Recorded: value=100 unit=kPa
